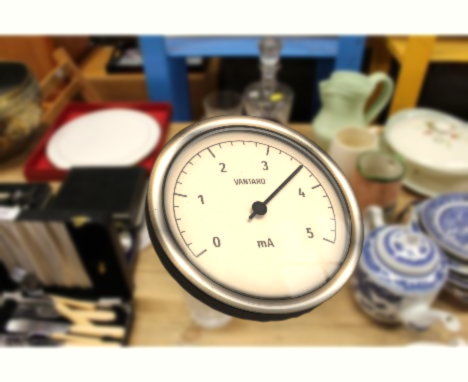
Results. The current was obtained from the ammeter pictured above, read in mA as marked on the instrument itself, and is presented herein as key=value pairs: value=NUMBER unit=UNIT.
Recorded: value=3.6 unit=mA
